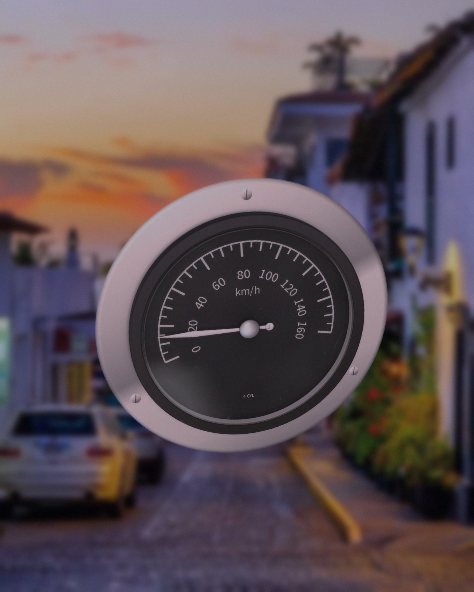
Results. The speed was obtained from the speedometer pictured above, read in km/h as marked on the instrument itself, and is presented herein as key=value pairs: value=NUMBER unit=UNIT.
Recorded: value=15 unit=km/h
